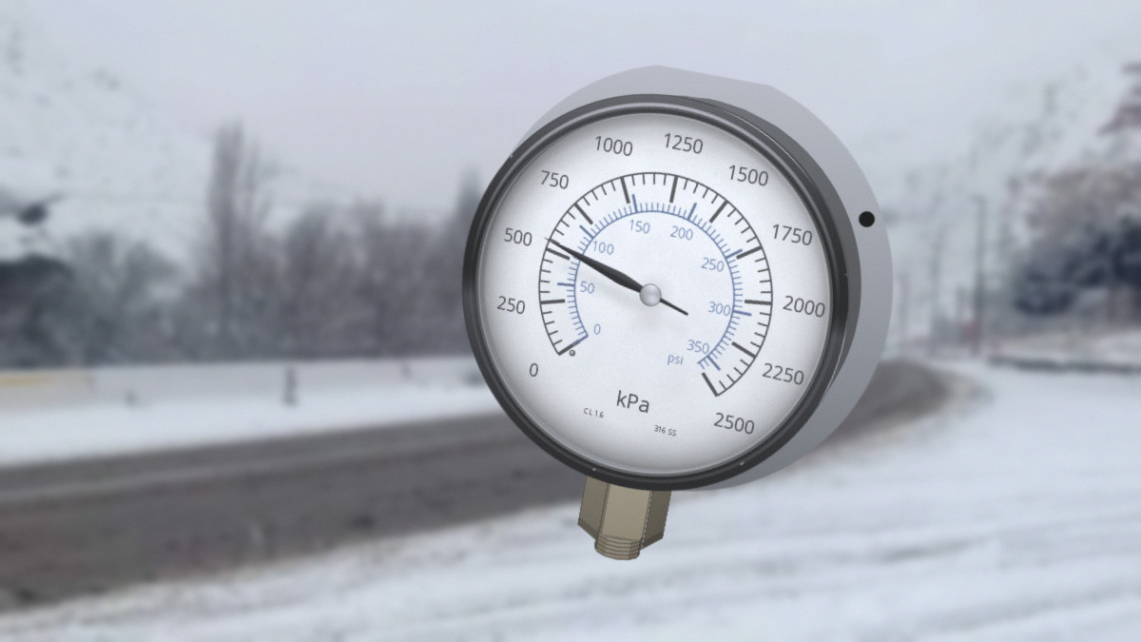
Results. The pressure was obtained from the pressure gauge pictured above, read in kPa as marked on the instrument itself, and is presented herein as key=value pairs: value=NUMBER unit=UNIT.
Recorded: value=550 unit=kPa
